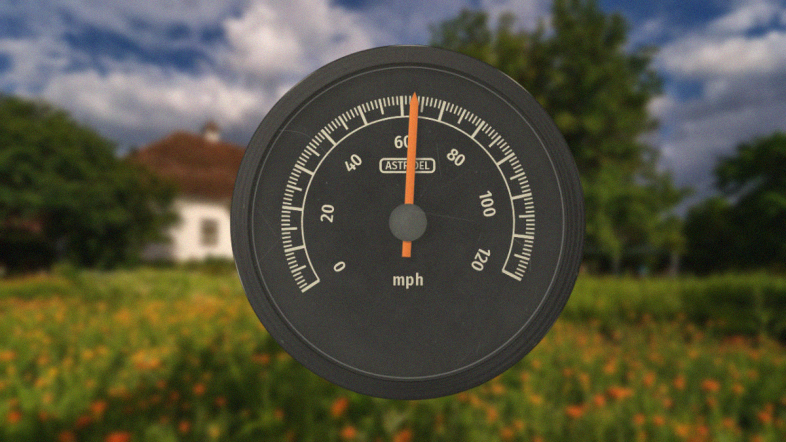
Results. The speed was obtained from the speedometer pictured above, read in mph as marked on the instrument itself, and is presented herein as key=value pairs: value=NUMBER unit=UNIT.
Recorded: value=63 unit=mph
